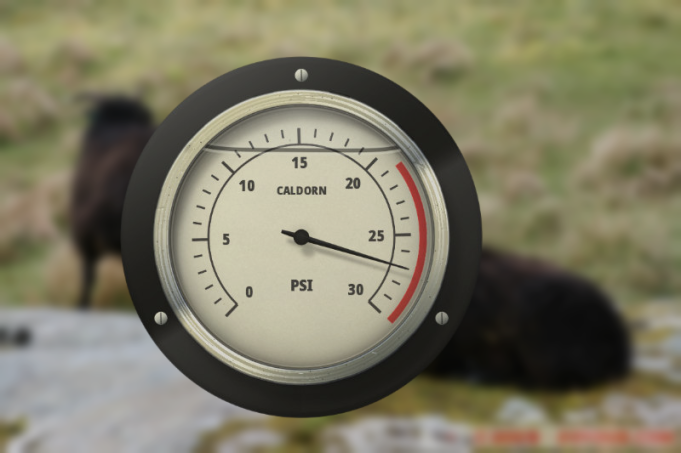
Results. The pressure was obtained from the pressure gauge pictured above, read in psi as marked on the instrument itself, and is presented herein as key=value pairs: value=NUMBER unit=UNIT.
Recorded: value=27 unit=psi
